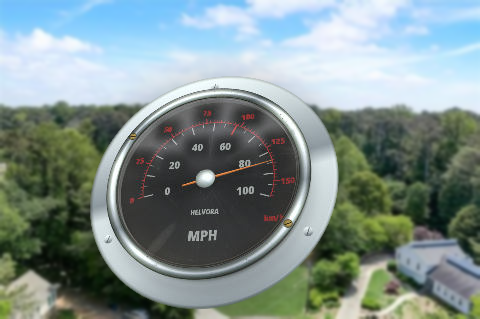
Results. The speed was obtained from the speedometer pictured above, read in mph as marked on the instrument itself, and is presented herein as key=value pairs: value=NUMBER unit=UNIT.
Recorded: value=85 unit=mph
